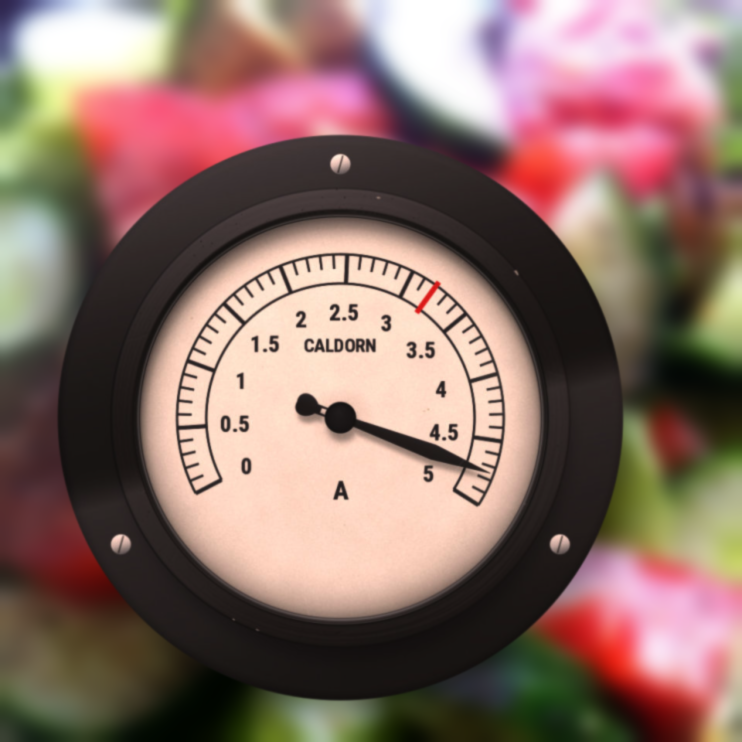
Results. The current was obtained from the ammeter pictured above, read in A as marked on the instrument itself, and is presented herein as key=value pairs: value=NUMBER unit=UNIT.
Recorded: value=4.75 unit=A
